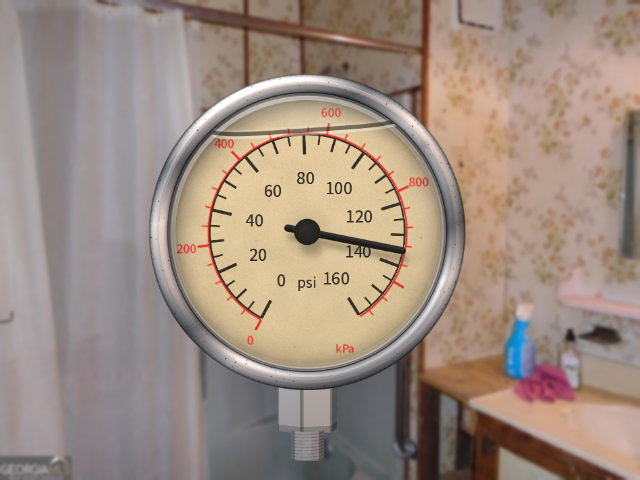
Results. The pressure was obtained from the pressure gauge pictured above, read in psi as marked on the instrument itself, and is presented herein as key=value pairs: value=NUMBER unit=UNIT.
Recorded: value=135 unit=psi
